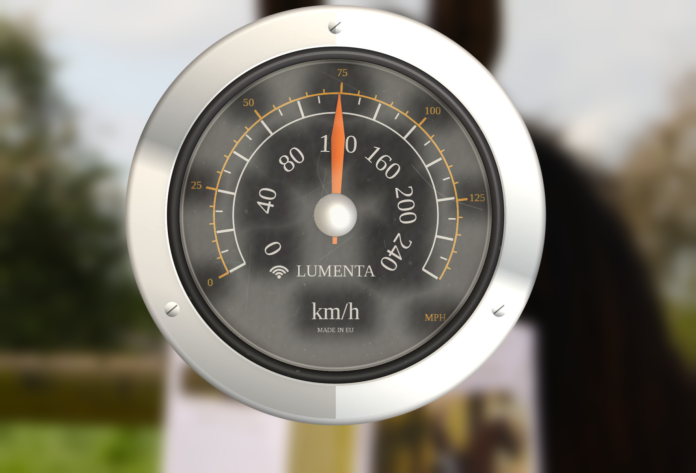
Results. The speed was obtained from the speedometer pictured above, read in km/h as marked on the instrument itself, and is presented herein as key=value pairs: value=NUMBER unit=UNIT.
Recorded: value=120 unit=km/h
